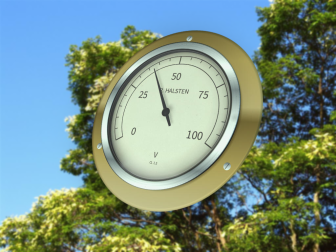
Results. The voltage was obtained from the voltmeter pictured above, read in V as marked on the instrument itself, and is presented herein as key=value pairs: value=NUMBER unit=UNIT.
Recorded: value=37.5 unit=V
